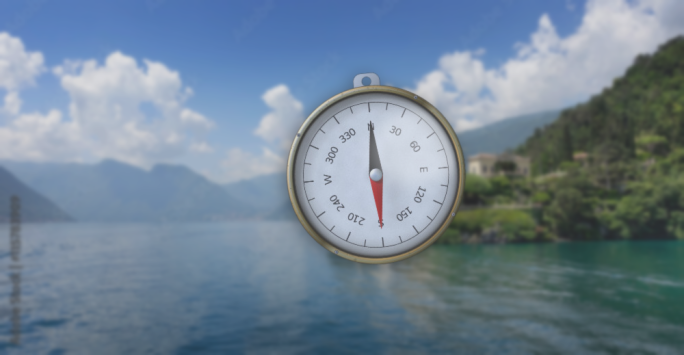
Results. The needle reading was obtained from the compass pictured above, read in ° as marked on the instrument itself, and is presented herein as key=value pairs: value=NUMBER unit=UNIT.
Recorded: value=180 unit=°
